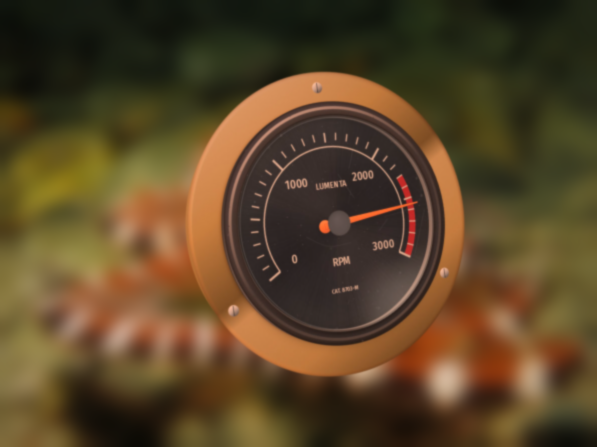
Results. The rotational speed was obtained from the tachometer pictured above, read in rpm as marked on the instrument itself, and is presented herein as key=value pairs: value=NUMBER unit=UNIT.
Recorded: value=2550 unit=rpm
